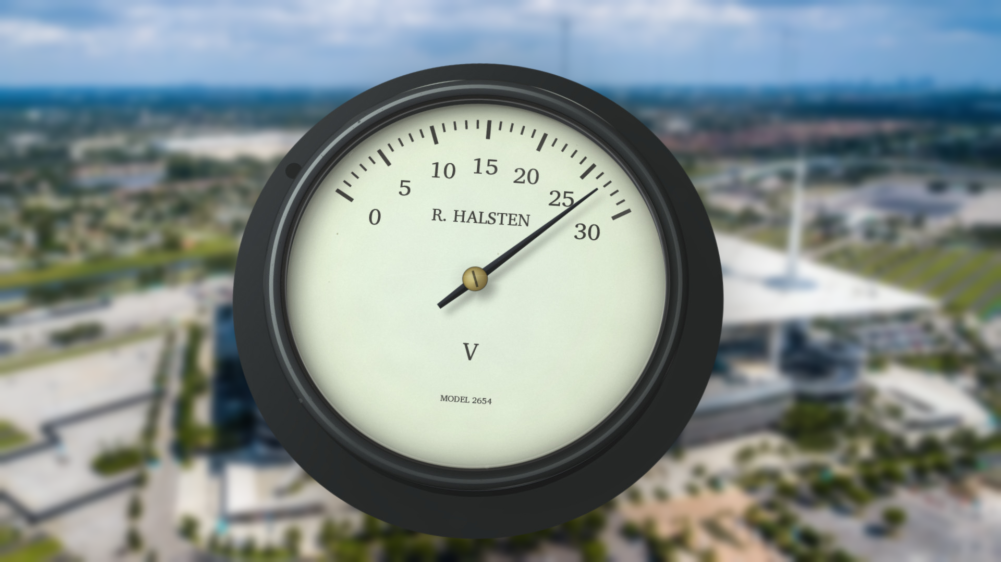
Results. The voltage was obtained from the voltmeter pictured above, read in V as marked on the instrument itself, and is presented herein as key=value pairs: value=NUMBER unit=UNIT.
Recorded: value=27 unit=V
